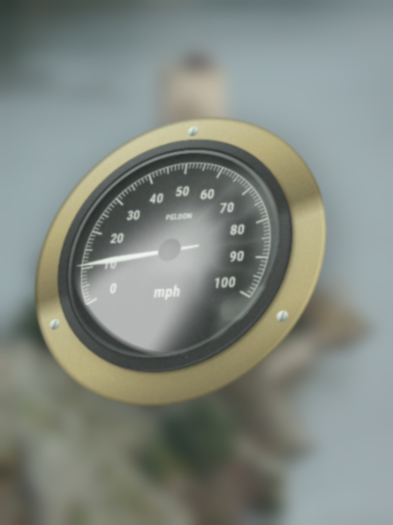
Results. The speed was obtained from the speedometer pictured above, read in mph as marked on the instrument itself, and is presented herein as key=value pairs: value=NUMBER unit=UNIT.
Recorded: value=10 unit=mph
